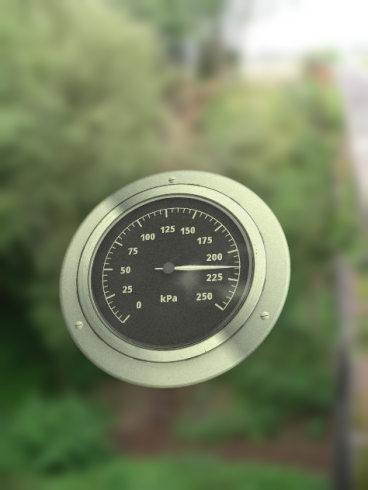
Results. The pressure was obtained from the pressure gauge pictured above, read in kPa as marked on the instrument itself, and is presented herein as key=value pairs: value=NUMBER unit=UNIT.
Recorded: value=215 unit=kPa
